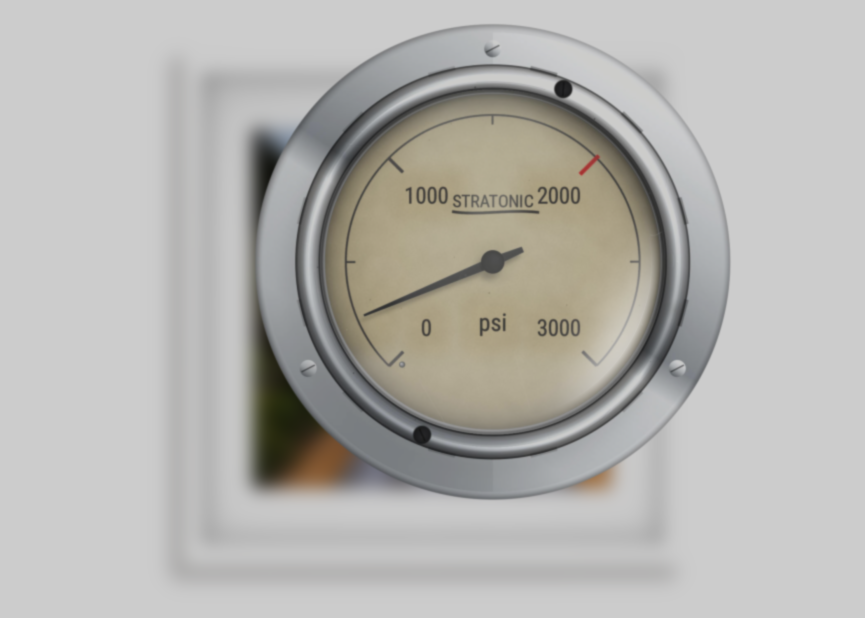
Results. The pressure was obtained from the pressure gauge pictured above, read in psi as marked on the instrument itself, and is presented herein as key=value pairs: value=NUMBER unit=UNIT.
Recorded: value=250 unit=psi
